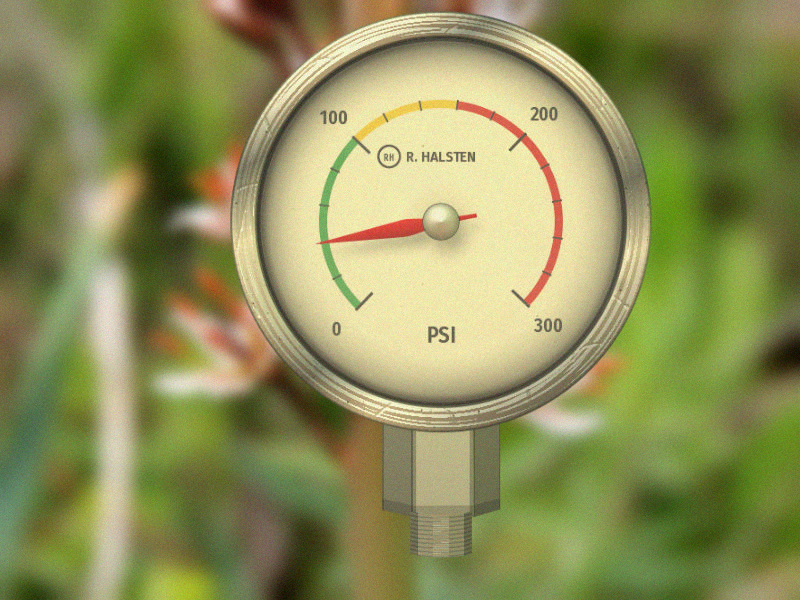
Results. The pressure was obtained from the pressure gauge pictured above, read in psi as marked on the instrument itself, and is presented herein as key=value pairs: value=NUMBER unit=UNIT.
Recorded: value=40 unit=psi
